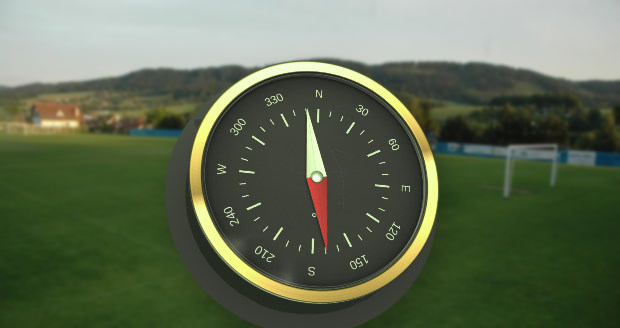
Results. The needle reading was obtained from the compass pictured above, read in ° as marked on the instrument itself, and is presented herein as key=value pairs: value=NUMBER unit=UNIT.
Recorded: value=170 unit=°
